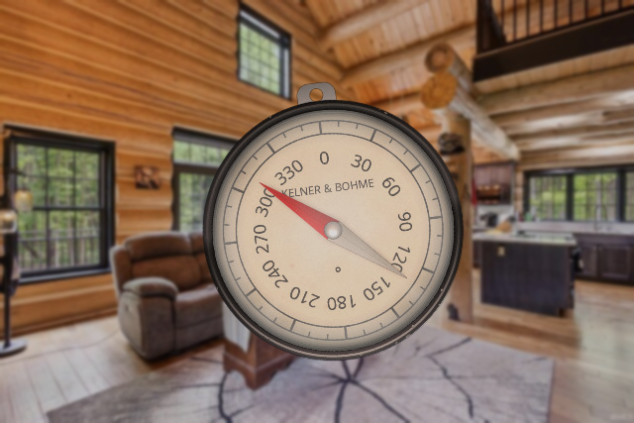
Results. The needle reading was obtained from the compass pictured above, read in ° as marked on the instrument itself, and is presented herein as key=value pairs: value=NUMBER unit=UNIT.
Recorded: value=310 unit=°
